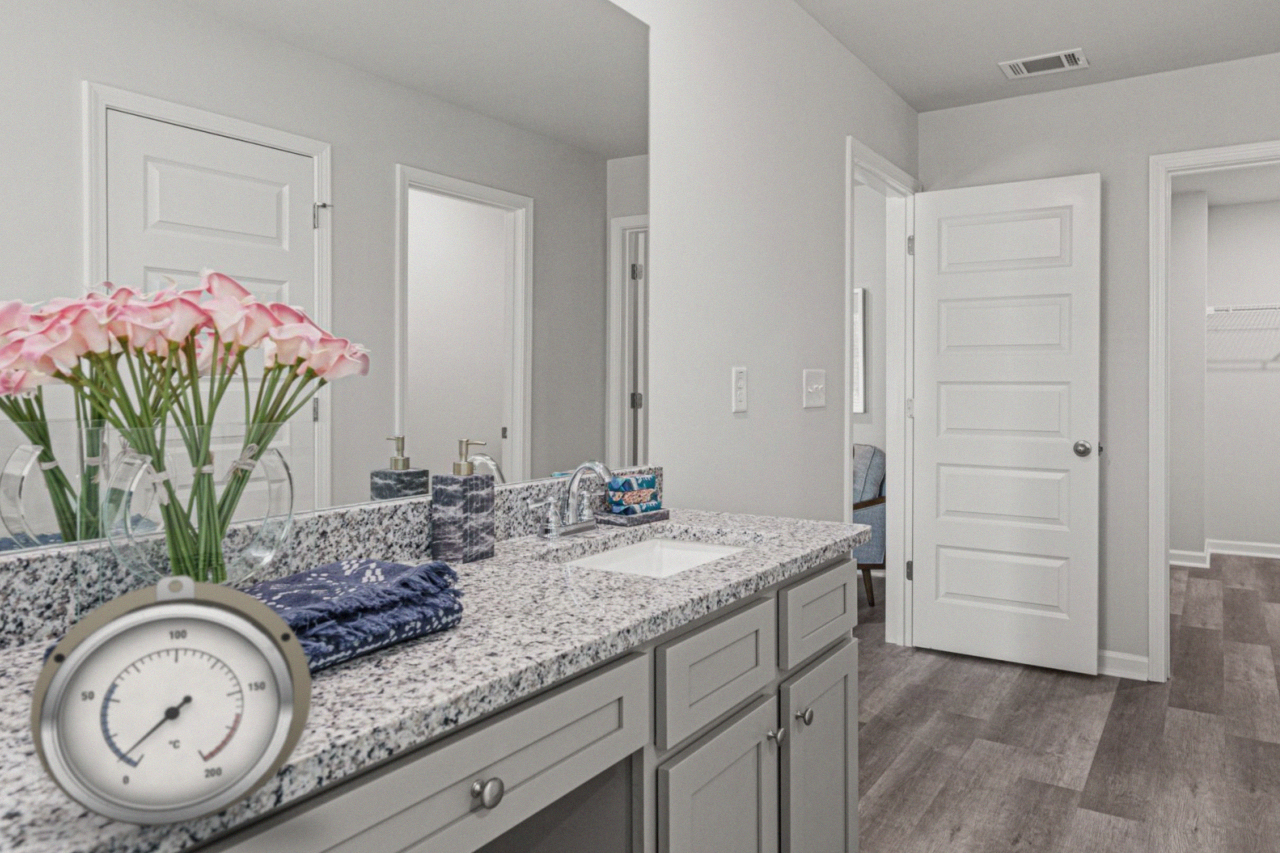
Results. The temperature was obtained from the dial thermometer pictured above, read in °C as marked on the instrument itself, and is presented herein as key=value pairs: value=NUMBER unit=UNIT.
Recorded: value=10 unit=°C
